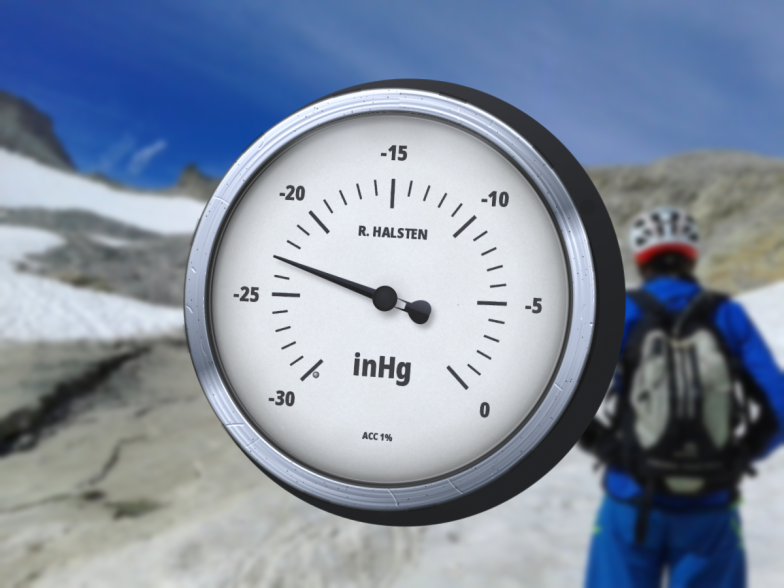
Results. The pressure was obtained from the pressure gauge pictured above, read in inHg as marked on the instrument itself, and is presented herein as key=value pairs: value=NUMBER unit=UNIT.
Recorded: value=-23 unit=inHg
